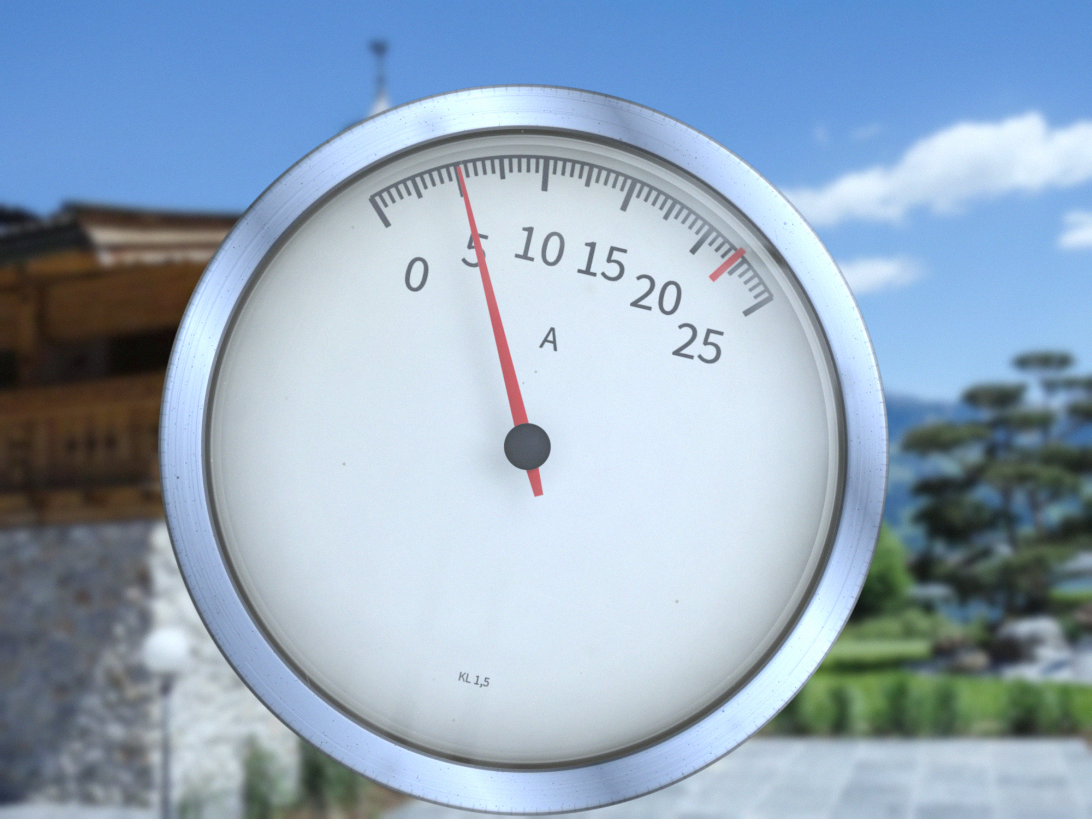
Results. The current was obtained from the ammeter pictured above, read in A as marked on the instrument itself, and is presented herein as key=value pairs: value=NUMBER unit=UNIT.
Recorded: value=5 unit=A
